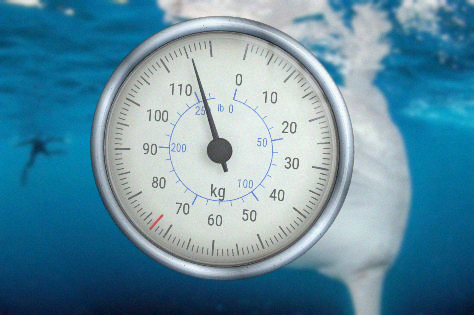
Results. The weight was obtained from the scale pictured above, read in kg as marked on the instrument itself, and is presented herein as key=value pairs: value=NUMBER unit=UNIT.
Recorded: value=116 unit=kg
